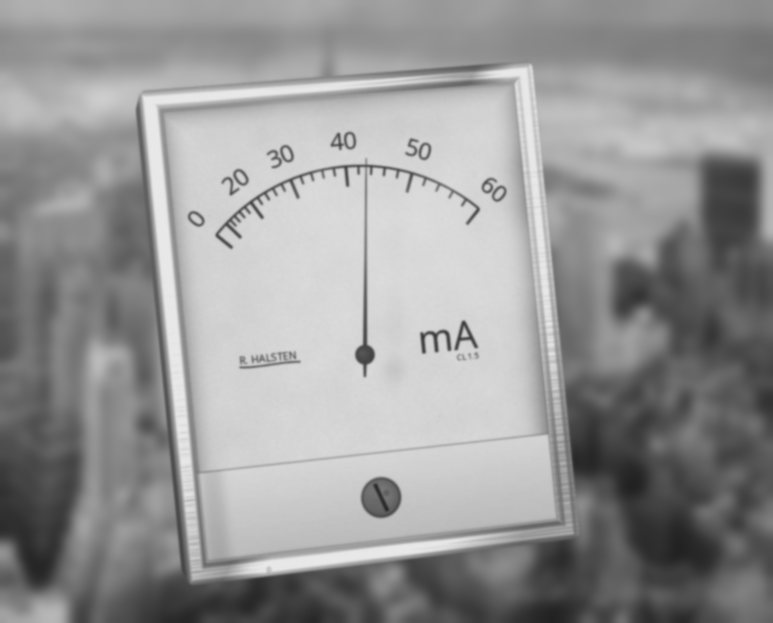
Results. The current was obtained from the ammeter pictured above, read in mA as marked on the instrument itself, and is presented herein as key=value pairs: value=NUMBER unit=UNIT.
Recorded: value=43 unit=mA
